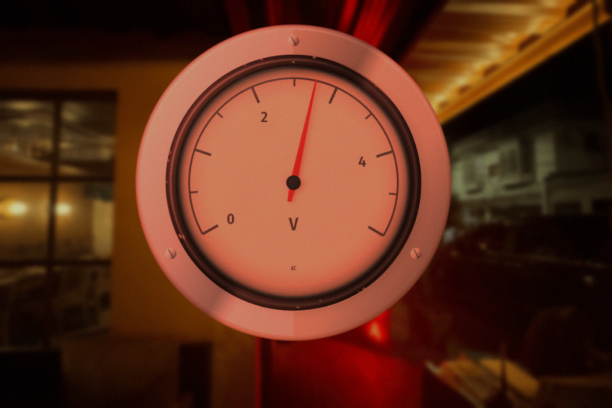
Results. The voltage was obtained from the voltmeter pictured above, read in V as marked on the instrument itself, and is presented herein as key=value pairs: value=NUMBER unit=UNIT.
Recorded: value=2.75 unit=V
